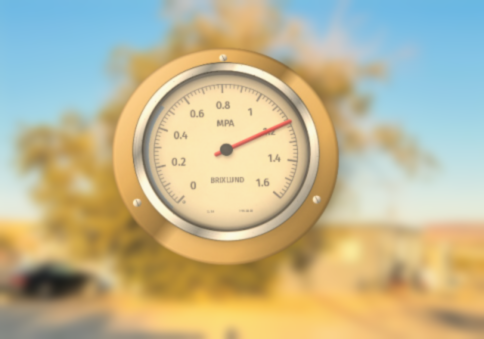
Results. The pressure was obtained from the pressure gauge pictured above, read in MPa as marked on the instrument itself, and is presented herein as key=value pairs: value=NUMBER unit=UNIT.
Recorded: value=1.2 unit=MPa
